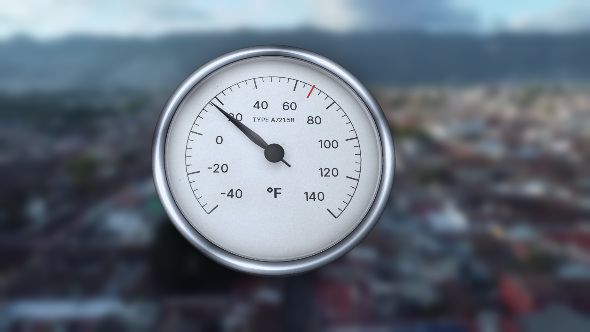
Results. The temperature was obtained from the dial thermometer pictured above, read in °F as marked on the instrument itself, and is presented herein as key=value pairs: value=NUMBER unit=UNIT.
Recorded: value=16 unit=°F
